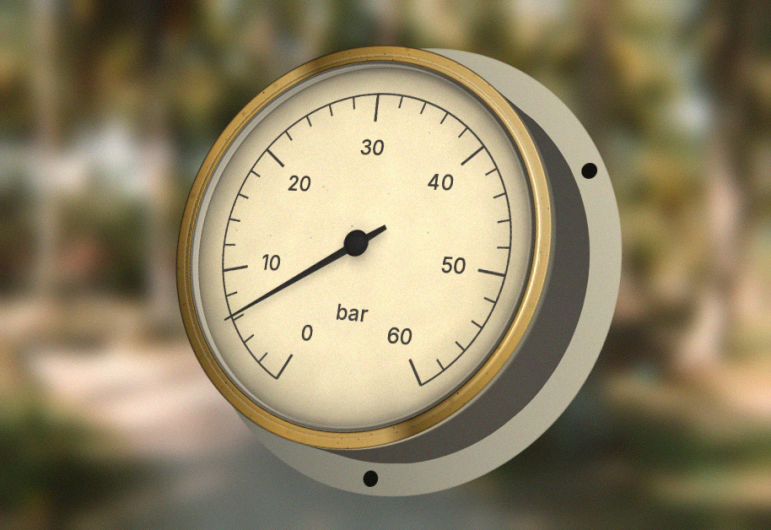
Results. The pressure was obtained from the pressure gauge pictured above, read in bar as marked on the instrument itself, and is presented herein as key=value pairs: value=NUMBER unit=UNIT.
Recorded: value=6 unit=bar
